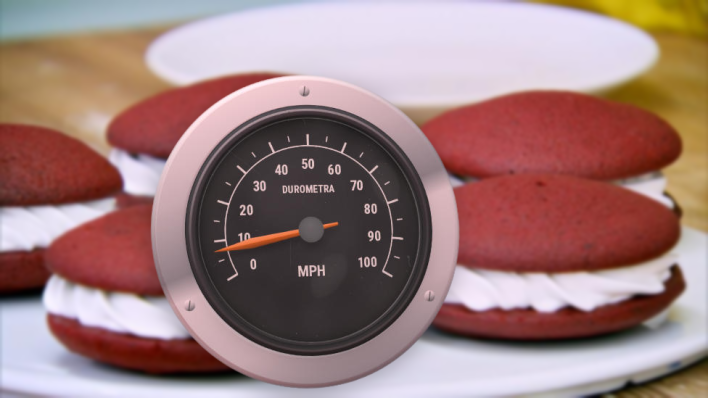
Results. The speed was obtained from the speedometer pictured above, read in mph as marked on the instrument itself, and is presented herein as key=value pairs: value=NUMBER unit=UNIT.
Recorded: value=7.5 unit=mph
